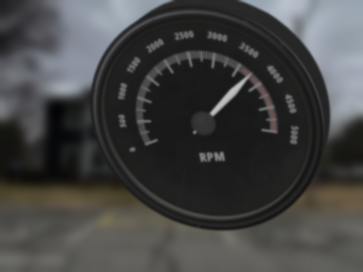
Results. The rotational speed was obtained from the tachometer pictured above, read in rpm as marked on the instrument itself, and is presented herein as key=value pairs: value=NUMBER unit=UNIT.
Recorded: value=3750 unit=rpm
